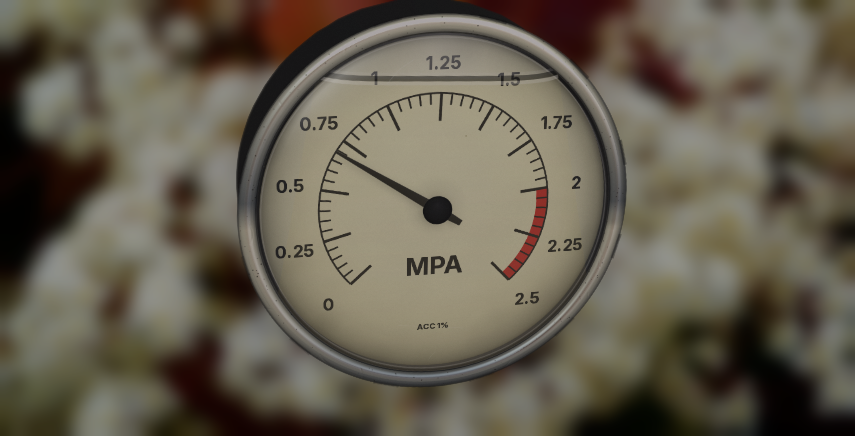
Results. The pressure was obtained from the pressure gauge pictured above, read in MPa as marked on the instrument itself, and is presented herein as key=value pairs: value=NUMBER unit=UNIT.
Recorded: value=0.7 unit=MPa
